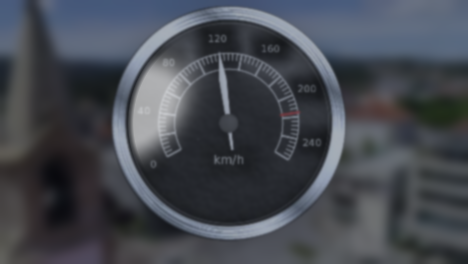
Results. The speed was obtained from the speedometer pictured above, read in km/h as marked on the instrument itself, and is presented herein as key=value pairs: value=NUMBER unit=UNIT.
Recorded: value=120 unit=km/h
